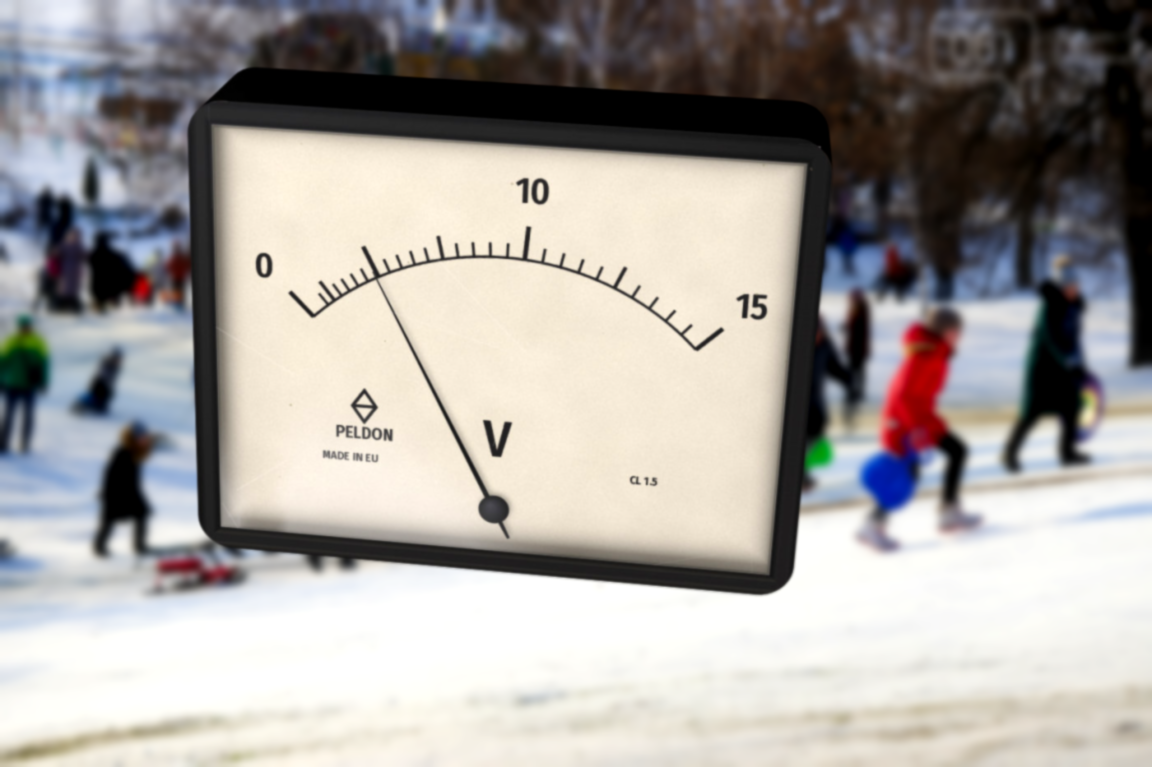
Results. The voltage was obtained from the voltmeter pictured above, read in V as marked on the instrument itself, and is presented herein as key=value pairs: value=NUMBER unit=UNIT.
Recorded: value=5 unit=V
